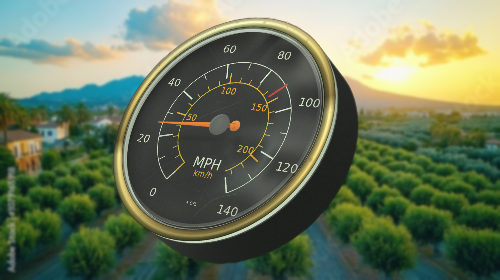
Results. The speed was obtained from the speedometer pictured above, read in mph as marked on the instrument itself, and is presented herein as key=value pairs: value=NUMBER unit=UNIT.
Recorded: value=25 unit=mph
